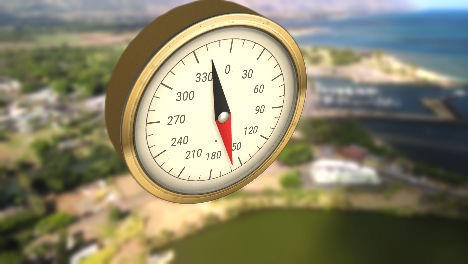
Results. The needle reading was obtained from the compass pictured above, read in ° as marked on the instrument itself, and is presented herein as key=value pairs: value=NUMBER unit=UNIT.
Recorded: value=160 unit=°
